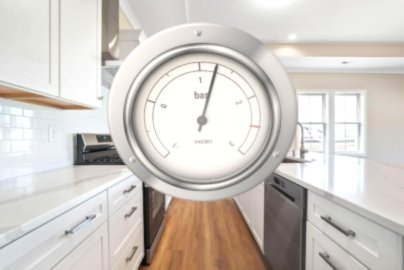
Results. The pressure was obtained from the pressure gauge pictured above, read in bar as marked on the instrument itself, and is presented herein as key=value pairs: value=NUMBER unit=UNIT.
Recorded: value=1.25 unit=bar
